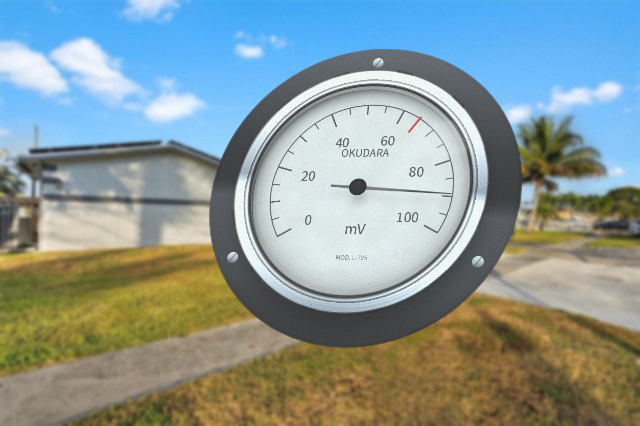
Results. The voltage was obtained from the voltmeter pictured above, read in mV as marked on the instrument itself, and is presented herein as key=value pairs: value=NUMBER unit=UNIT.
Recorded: value=90 unit=mV
